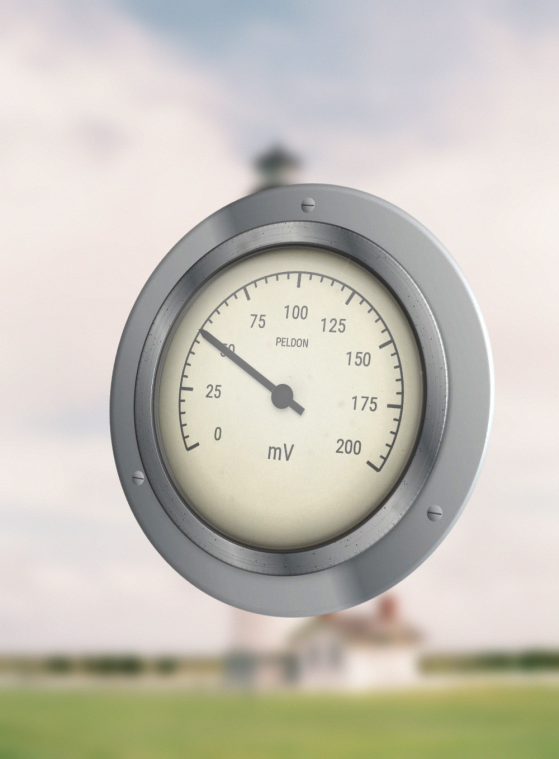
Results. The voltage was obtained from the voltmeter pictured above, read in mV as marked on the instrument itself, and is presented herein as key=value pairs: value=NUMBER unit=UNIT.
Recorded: value=50 unit=mV
